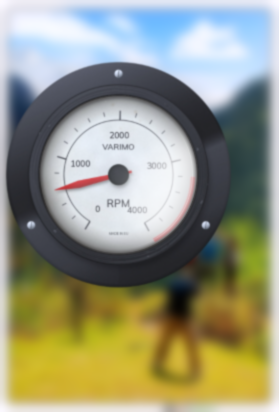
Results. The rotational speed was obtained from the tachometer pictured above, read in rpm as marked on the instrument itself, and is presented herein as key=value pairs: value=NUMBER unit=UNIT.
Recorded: value=600 unit=rpm
